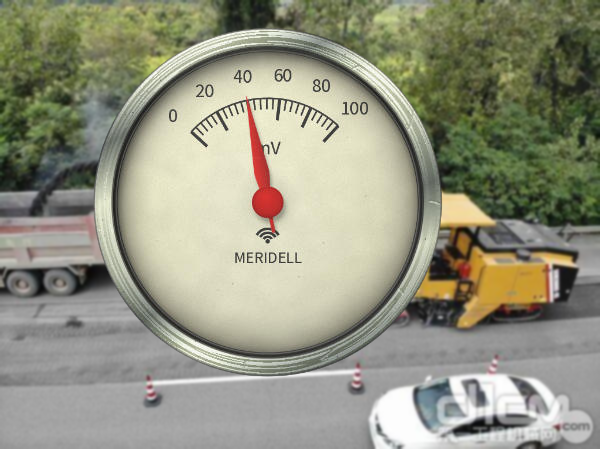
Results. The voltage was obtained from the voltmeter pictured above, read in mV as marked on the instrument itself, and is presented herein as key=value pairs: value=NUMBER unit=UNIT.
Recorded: value=40 unit=mV
